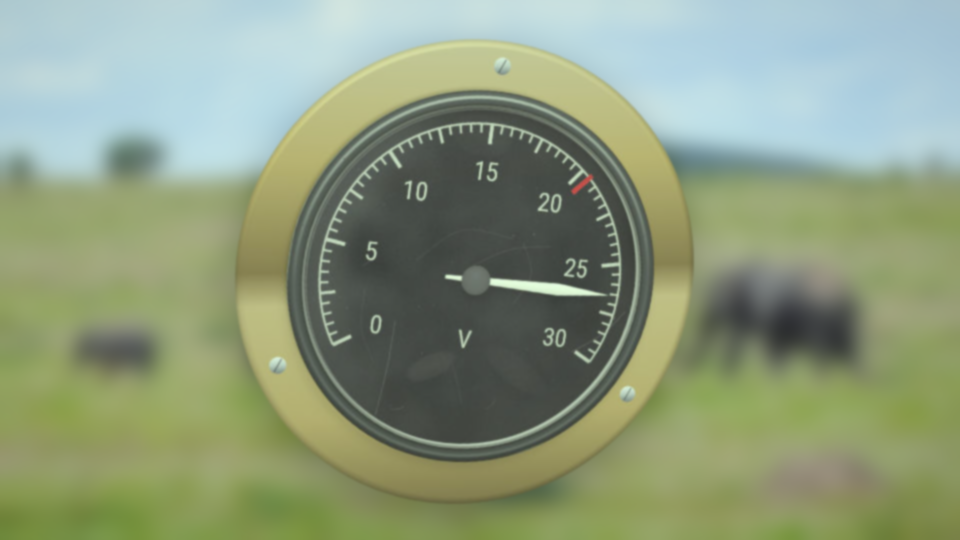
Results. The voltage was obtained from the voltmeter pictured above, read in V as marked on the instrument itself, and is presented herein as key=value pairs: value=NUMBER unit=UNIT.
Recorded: value=26.5 unit=V
